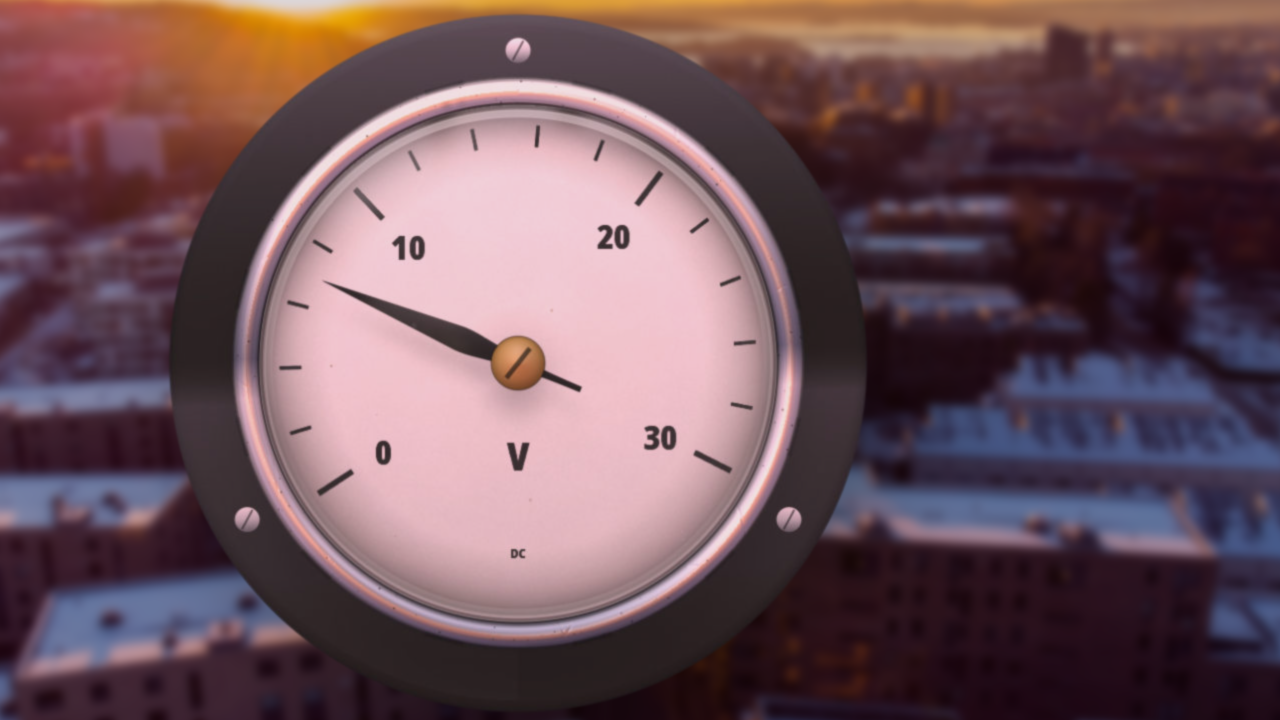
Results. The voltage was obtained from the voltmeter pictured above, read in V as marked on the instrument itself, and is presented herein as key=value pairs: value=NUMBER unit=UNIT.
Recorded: value=7 unit=V
